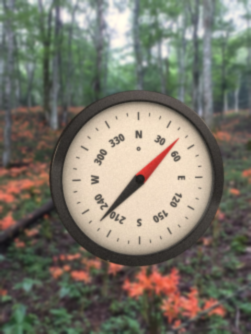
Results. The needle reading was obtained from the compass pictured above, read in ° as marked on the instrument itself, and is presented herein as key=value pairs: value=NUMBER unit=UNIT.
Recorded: value=45 unit=°
